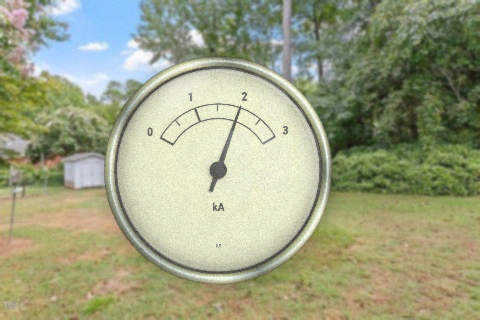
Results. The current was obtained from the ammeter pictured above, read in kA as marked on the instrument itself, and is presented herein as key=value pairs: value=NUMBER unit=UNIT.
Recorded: value=2 unit=kA
